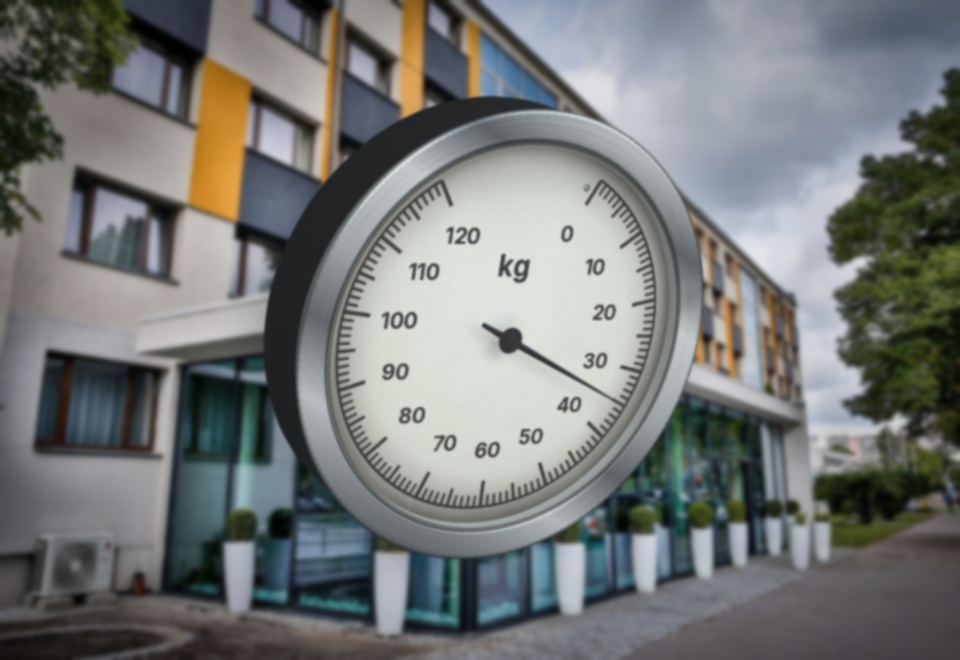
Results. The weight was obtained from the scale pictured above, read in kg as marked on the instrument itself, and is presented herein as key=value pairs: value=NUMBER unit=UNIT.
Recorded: value=35 unit=kg
